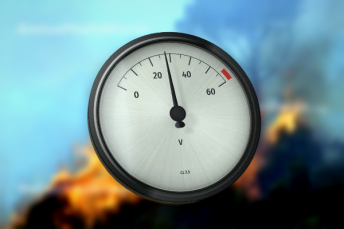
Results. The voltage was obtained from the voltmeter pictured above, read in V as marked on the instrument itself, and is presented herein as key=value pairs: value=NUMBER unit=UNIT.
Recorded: value=27.5 unit=V
